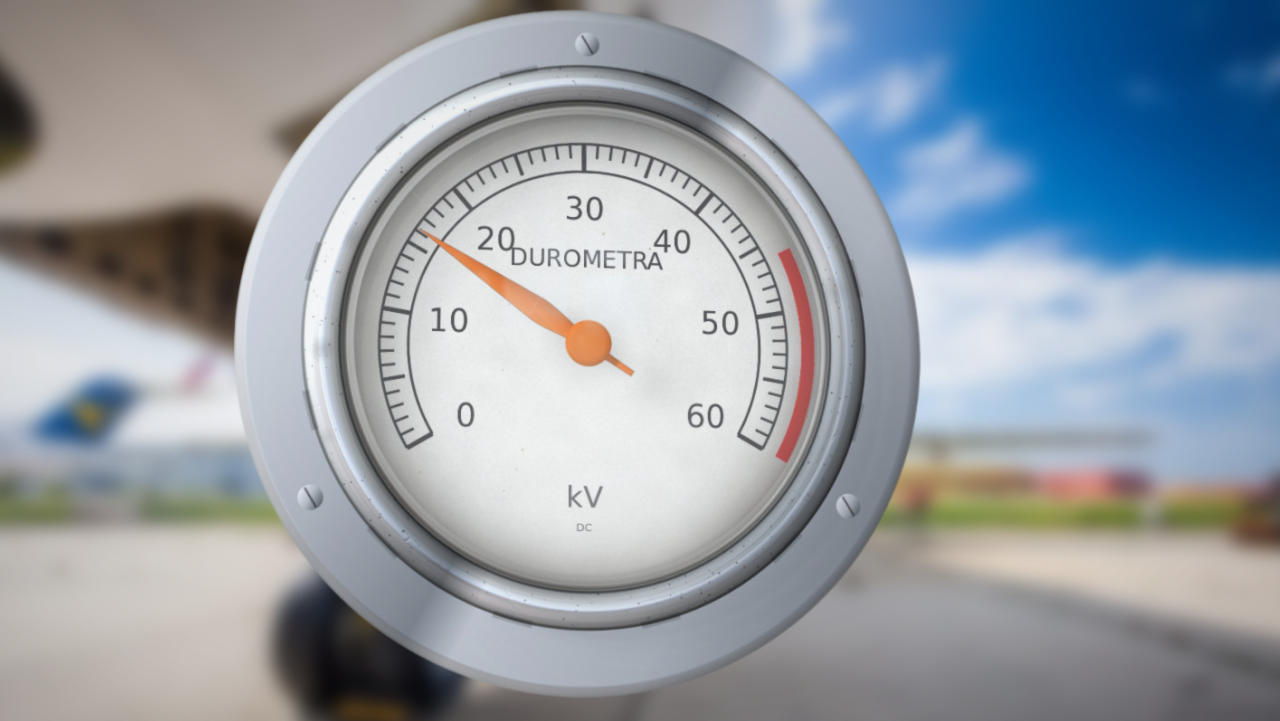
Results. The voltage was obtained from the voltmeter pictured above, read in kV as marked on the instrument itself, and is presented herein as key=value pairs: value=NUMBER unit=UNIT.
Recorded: value=16 unit=kV
